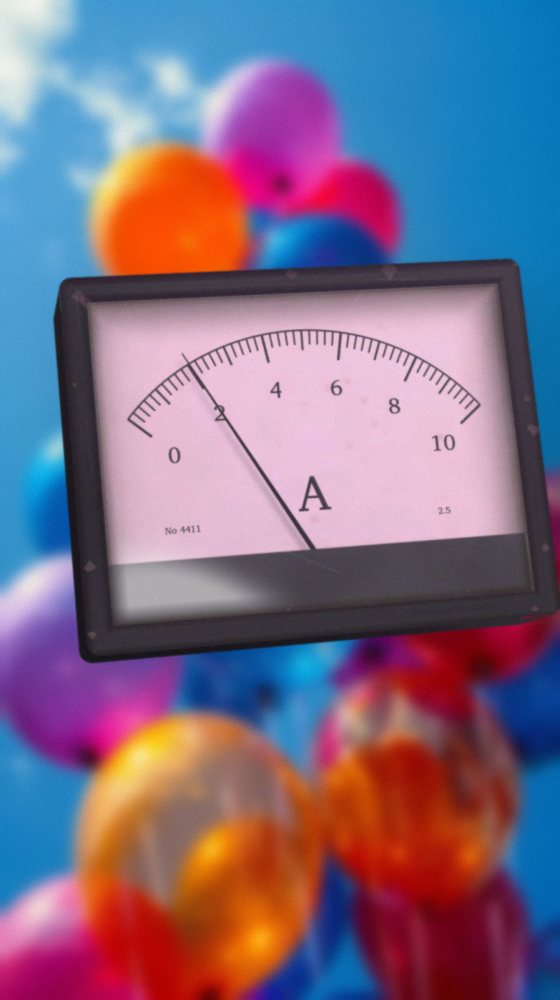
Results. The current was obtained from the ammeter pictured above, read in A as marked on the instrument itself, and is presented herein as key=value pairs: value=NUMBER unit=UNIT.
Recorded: value=2 unit=A
